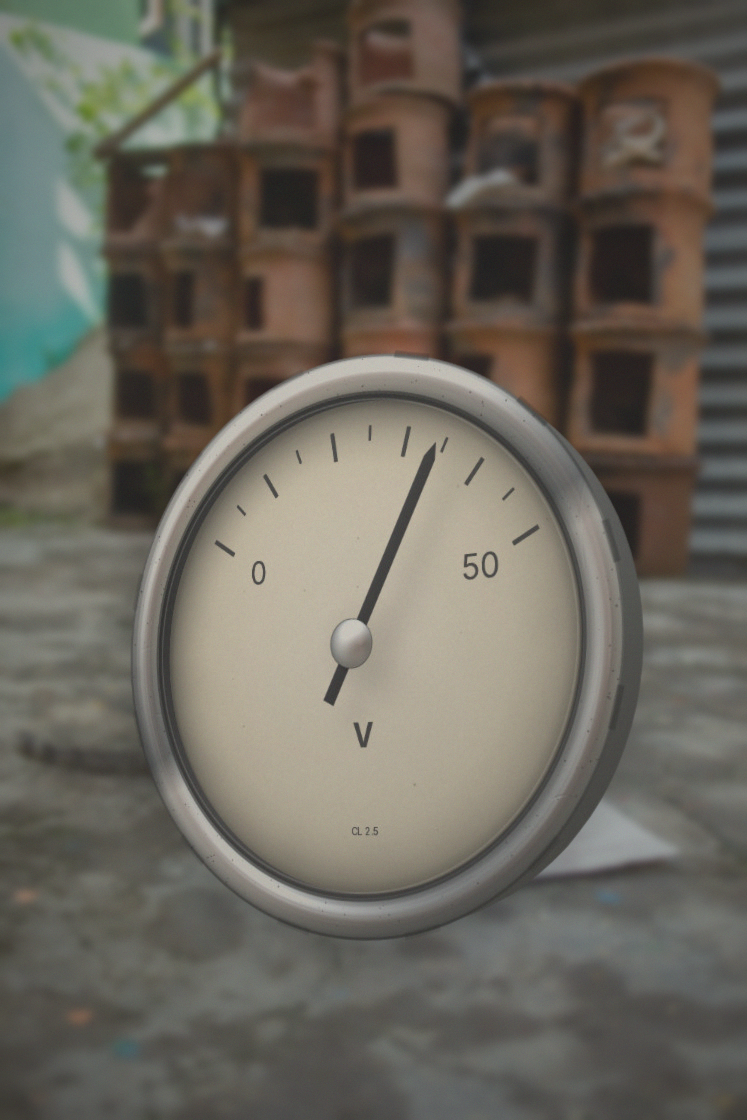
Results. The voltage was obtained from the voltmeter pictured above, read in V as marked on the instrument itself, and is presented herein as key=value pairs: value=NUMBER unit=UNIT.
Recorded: value=35 unit=V
